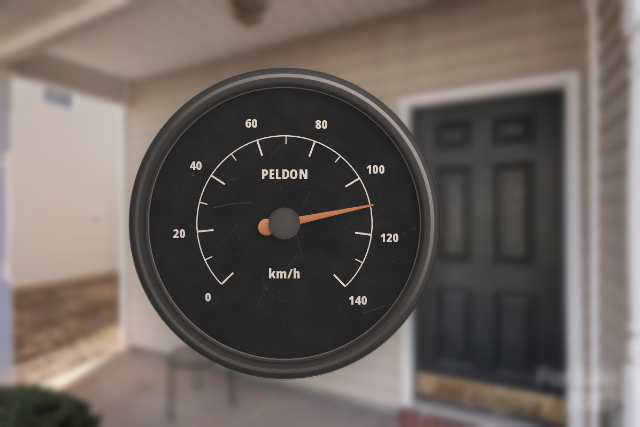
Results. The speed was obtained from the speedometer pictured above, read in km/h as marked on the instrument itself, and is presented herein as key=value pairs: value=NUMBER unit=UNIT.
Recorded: value=110 unit=km/h
